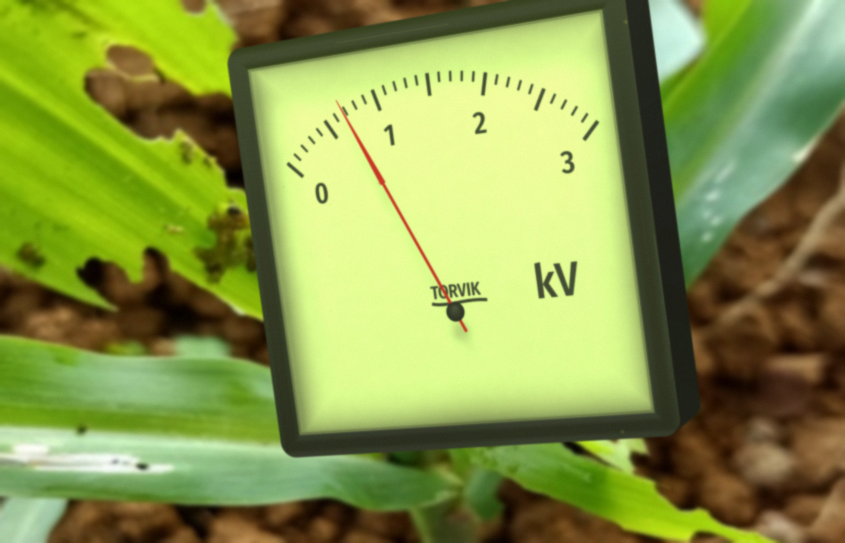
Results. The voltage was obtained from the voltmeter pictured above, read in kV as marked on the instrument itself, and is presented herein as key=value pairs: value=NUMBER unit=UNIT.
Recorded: value=0.7 unit=kV
